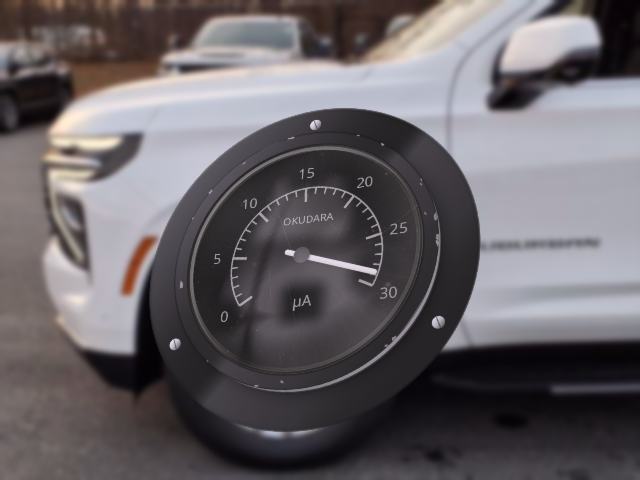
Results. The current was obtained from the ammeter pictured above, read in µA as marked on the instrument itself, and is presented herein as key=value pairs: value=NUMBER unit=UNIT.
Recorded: value=29 unit=µA
